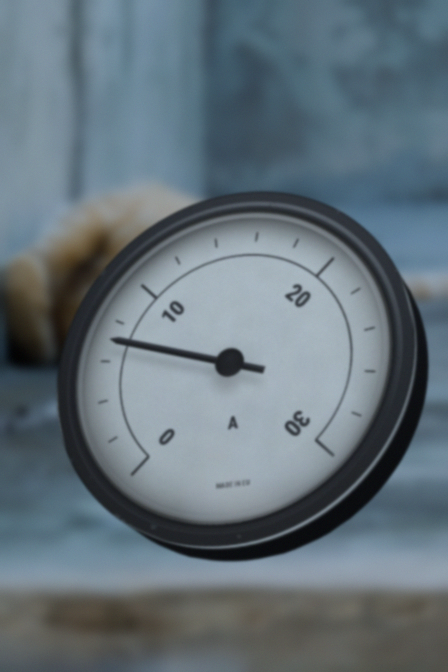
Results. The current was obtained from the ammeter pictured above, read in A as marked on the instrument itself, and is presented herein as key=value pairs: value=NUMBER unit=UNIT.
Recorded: value=7 unit=A
